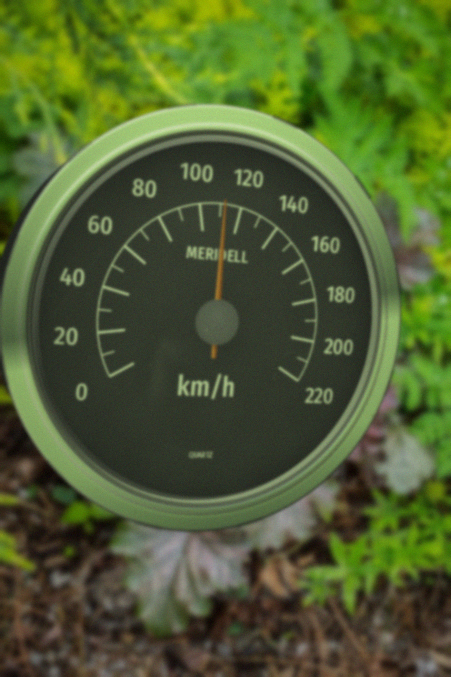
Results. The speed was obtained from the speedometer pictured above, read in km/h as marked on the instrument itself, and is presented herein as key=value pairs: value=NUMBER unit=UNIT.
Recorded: value=110 unit=km/h
